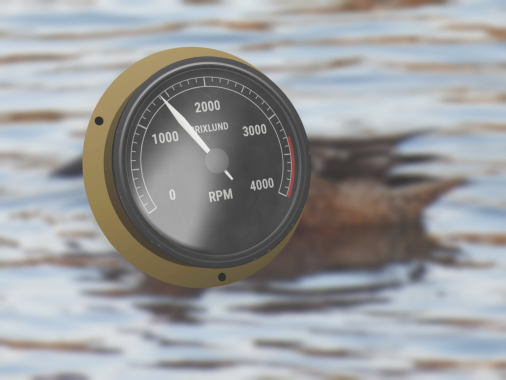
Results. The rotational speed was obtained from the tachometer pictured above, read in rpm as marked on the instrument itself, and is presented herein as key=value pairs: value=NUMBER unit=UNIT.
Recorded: value=1400 unit=rpm
